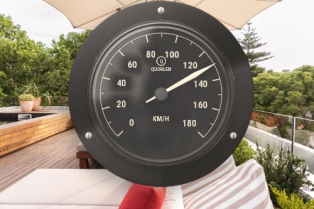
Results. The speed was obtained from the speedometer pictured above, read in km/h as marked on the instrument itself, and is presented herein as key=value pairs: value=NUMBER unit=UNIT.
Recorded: value=130 unit=km/h
